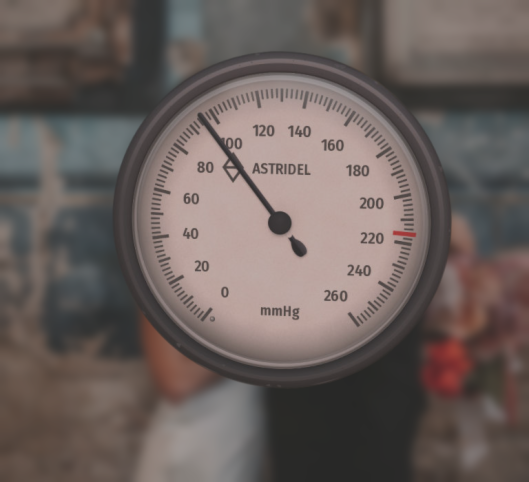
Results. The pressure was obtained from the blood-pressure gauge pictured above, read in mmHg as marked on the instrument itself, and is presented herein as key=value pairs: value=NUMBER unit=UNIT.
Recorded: value=96 unit=mmHg
